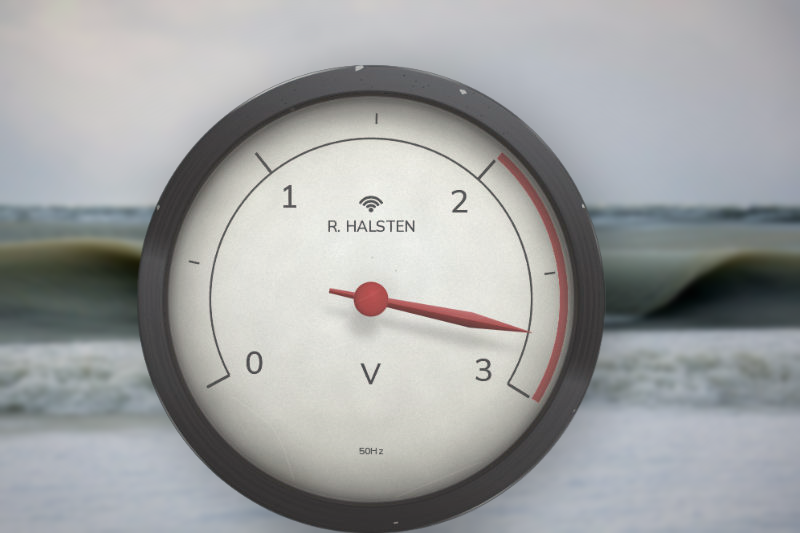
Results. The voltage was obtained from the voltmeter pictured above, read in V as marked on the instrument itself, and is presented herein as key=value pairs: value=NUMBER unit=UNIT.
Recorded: value=2.75 unit=V
